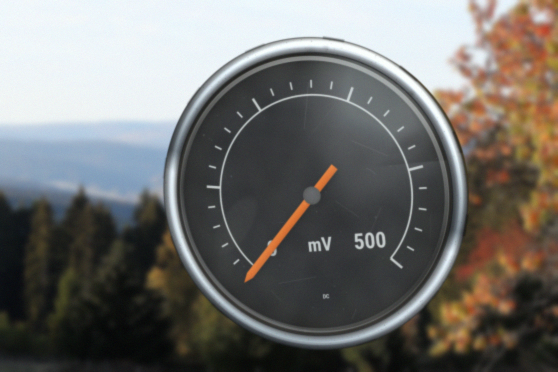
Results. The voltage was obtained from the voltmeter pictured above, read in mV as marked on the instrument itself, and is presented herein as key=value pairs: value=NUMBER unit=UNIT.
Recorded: value=0 unit=mV
